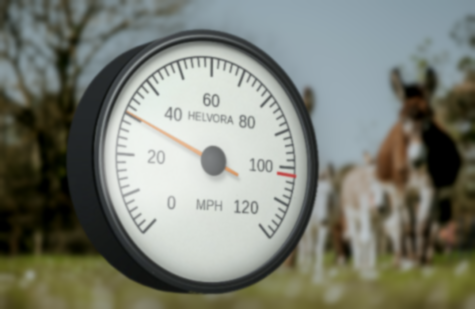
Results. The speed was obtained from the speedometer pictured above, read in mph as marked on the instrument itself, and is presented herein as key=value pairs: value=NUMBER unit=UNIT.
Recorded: value=30 unit=mph
